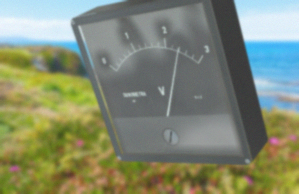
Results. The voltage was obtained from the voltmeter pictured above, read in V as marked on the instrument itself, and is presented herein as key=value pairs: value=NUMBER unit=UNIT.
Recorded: value=2.4 unit=V
